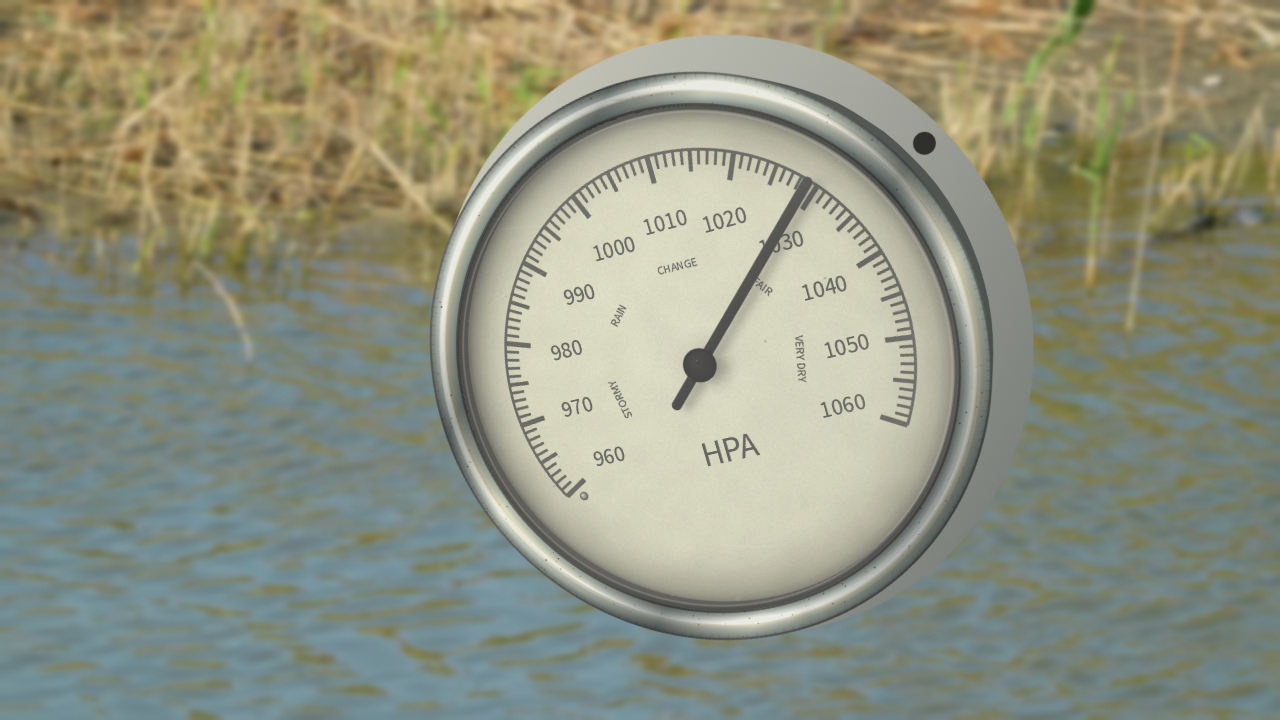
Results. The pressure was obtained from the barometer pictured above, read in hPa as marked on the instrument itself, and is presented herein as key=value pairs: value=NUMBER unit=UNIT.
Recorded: value=1029 unit=hPa
